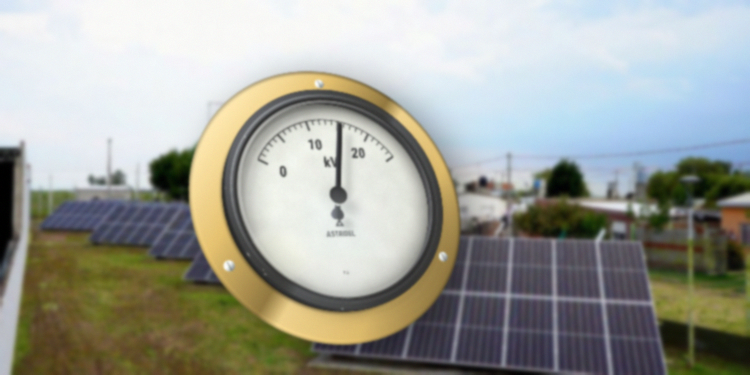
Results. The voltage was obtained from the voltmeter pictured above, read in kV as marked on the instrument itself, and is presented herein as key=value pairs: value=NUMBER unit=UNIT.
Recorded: value=15 unit=kV
